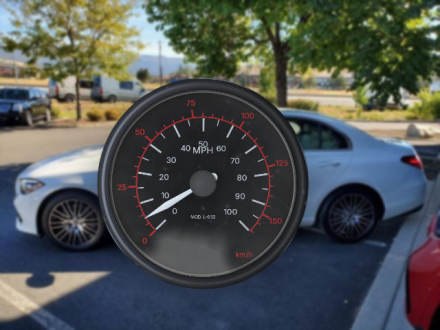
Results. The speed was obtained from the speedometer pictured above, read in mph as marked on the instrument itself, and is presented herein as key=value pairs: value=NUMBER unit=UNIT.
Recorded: value=5 unit=mph
